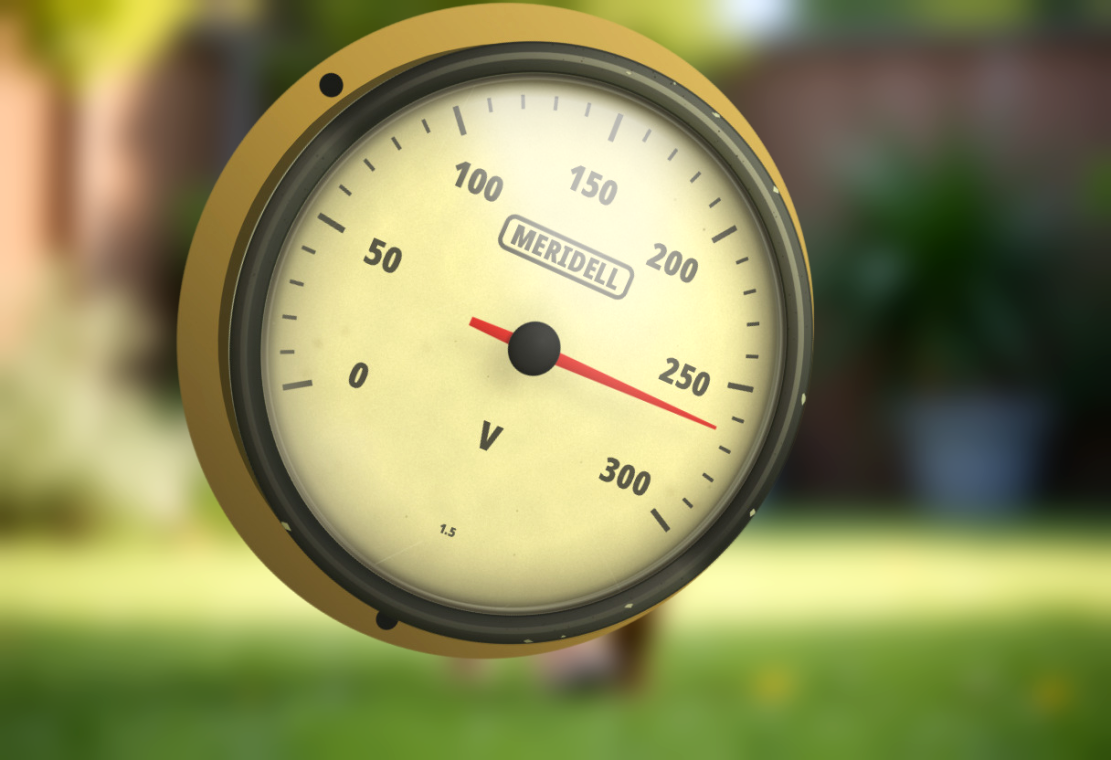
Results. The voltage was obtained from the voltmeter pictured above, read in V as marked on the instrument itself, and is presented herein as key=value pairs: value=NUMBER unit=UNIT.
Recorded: value=265 unit=V
